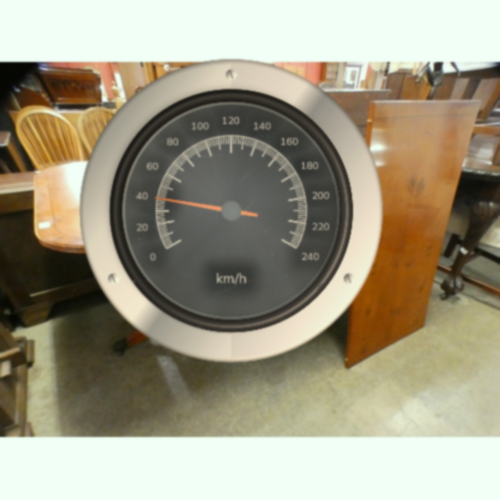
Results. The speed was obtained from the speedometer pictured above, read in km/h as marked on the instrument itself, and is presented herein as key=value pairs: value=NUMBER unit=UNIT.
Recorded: value=40 unit=km/h
